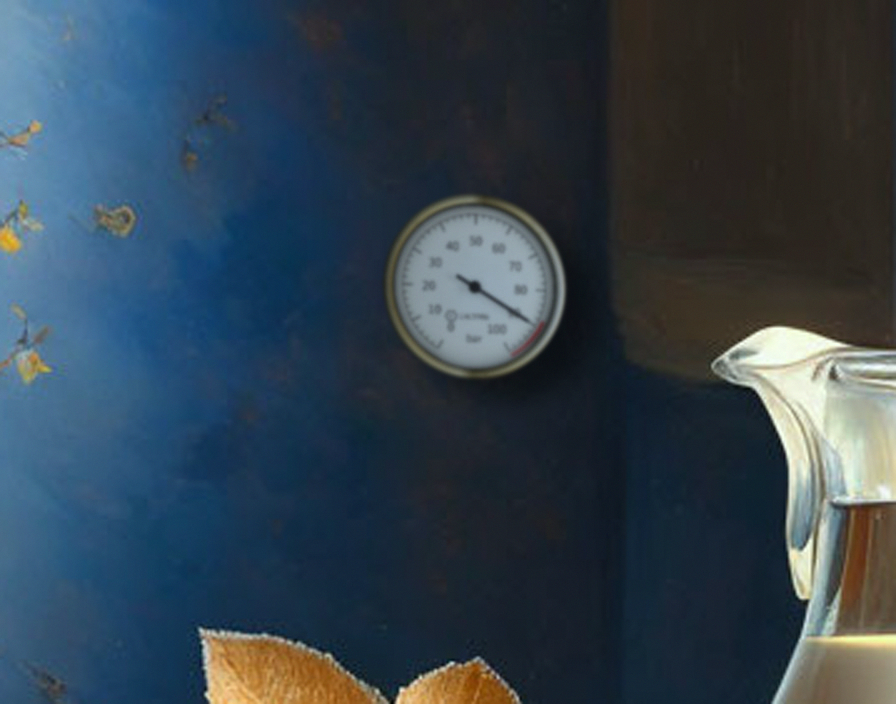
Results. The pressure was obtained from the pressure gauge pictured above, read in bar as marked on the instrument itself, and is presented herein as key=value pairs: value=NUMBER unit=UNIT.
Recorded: value=90 unit=bar
